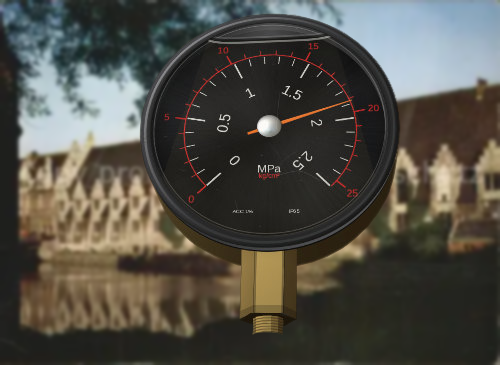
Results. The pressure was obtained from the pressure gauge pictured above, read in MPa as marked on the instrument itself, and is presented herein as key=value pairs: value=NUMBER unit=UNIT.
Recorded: value=1.9 unit=MPa
